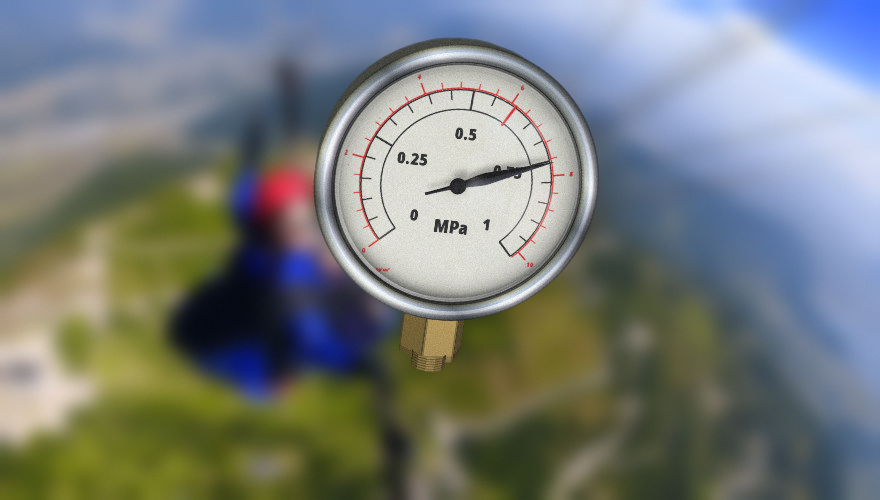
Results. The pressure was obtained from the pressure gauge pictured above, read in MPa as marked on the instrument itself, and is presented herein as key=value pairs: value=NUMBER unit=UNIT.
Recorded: value=0.75 unit=MPa
